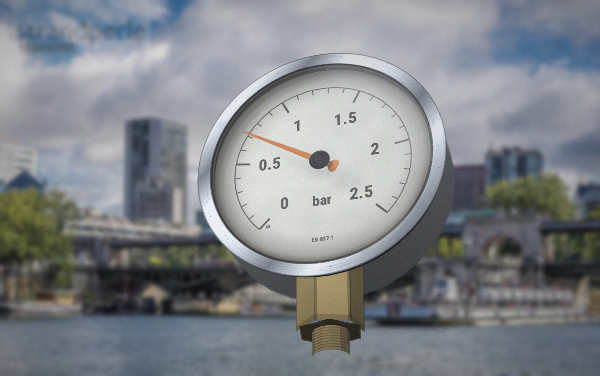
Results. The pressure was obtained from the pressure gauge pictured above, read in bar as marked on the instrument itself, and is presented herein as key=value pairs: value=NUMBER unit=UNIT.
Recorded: value=0.7 unit=bar
